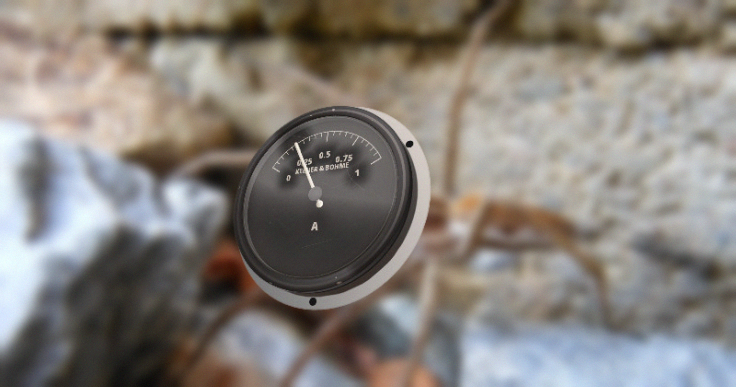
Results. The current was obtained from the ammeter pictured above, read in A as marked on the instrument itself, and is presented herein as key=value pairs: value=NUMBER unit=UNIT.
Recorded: value=0.25 unit=A
